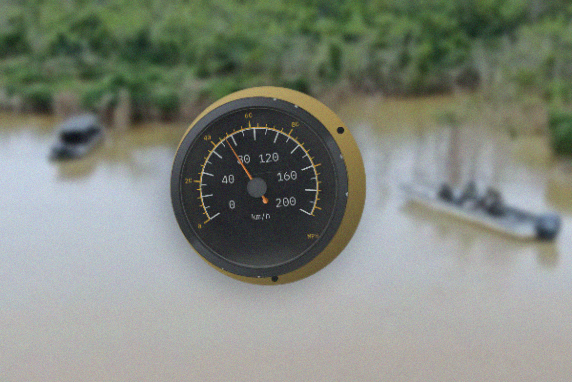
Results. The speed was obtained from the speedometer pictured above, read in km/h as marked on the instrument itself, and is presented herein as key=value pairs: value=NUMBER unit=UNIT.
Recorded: value=75 unit=km/h
